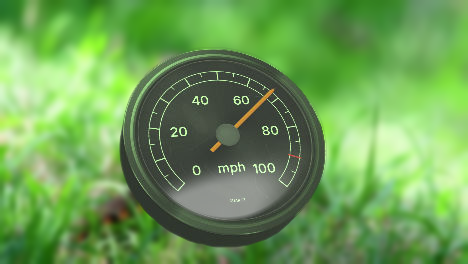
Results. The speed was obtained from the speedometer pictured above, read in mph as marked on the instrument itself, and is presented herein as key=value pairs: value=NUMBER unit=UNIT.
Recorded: value=67.5 unit=mph
